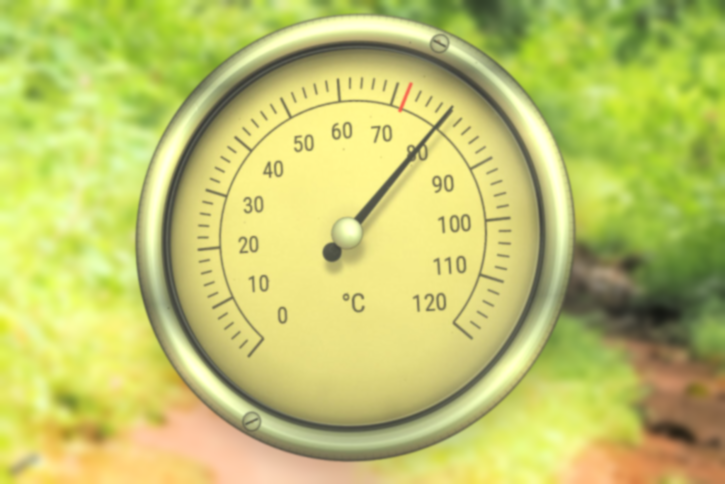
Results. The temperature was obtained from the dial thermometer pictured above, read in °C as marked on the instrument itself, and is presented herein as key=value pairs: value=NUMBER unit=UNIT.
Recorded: value=80 unit=°C
